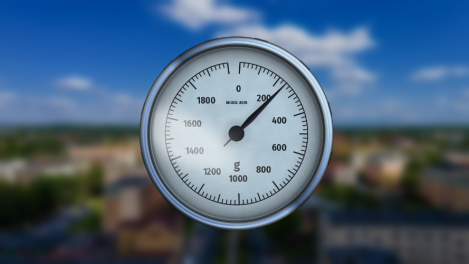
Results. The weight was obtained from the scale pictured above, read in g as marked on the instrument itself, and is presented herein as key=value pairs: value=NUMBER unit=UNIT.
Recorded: value=240 unit=g
